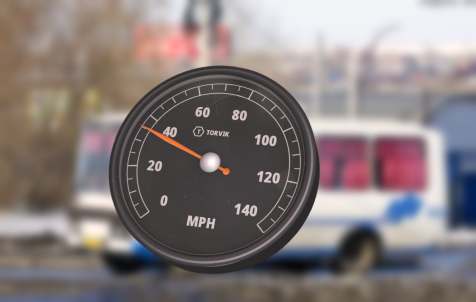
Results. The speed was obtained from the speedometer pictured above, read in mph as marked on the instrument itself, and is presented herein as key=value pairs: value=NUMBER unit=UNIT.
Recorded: value=35 unit=mph
